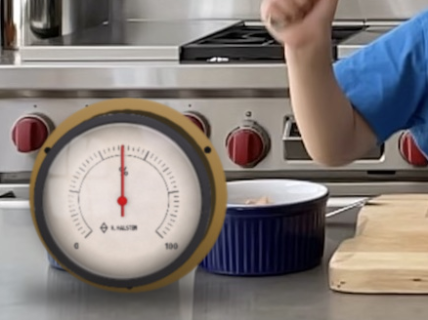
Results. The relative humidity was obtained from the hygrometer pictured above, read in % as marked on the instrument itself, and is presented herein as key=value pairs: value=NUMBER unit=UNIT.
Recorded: value=50 unit=%
